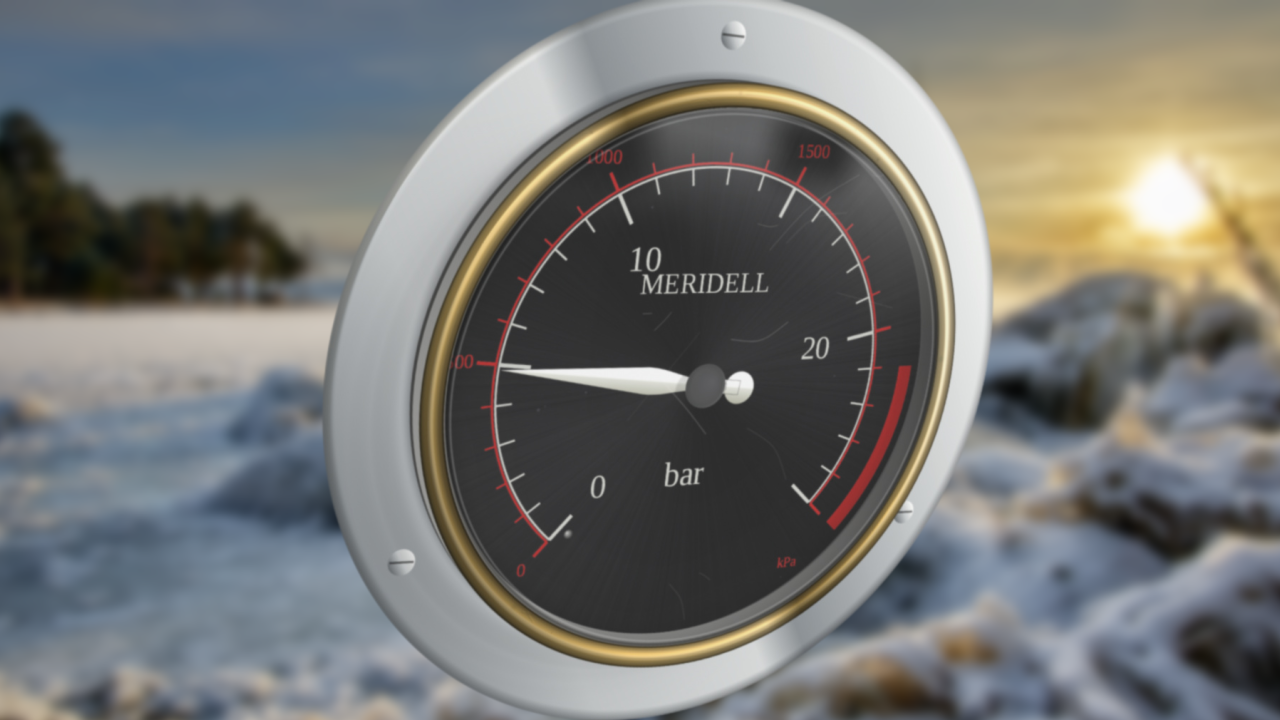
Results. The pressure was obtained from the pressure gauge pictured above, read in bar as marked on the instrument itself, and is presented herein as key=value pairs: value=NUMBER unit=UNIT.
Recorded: value=5 unit=bar
